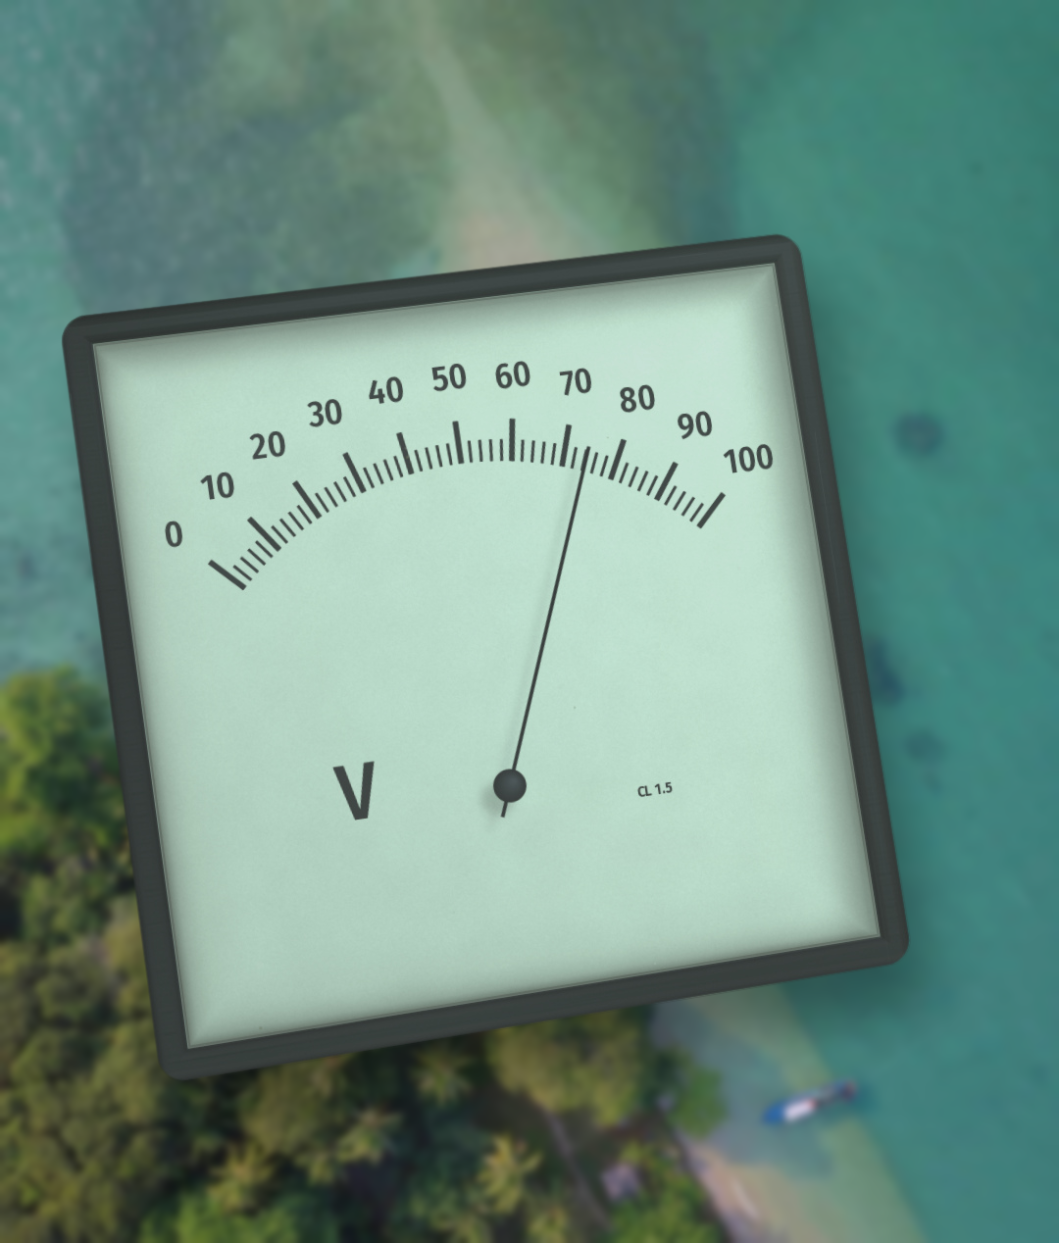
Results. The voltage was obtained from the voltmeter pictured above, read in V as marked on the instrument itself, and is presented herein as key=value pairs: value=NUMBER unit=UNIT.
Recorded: value=74 unit=V
